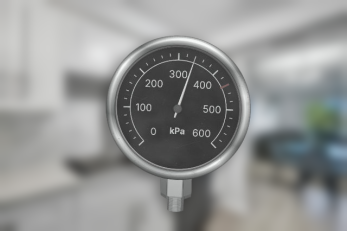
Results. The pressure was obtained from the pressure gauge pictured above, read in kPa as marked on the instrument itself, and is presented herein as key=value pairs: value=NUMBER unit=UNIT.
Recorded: value=340 unit=kPa
